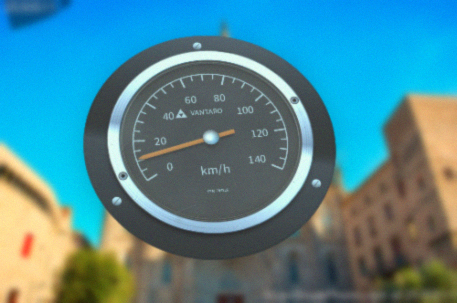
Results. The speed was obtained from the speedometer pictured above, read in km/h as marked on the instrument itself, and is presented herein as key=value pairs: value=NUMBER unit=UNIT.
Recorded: value=10 unit=km/h
